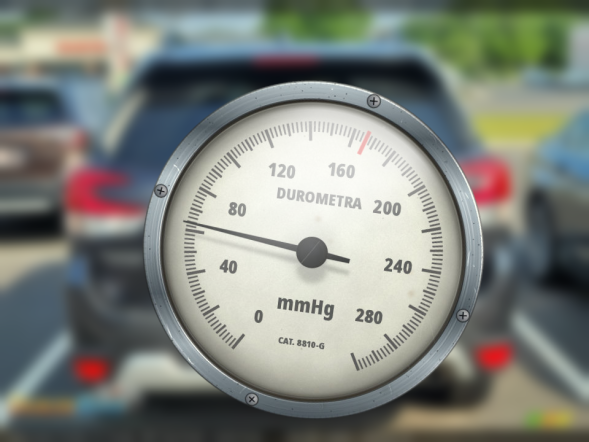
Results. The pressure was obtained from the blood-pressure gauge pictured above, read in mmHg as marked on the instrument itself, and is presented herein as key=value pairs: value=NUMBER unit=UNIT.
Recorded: value=64 unit=mmHg
